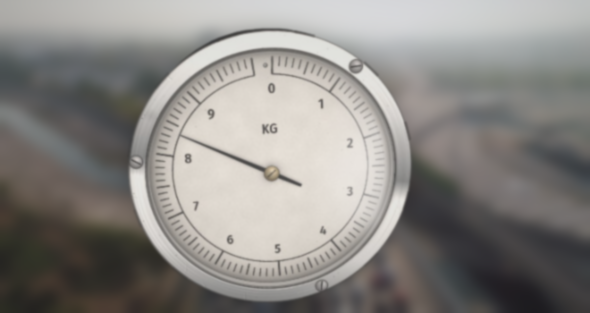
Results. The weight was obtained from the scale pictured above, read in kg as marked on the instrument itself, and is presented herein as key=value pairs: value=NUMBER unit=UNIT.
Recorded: value=8.4 unit=kg
